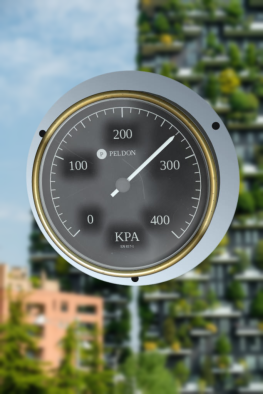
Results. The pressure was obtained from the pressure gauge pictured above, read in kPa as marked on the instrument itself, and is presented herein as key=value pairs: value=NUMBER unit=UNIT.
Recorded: value=270 unit=kPa
